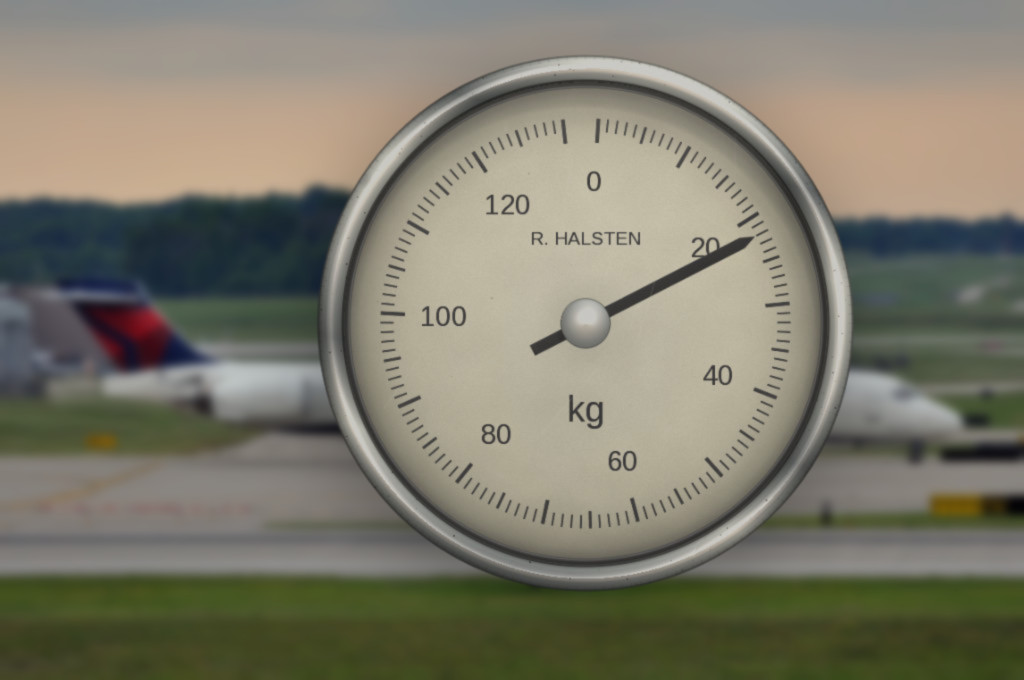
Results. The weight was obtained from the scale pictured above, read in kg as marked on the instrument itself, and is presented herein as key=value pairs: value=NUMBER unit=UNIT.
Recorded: value=22 unit=kg
